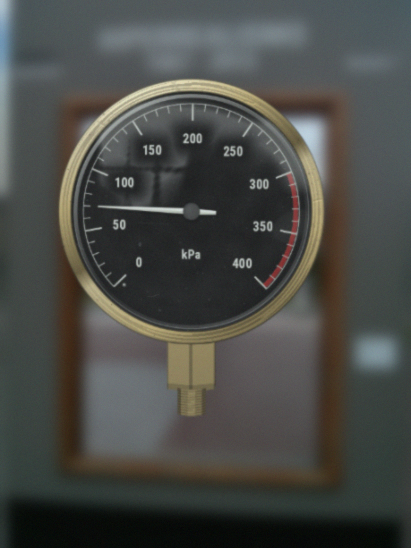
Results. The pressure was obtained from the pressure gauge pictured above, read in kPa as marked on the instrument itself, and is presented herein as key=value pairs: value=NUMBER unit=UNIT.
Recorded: value=70 unit=kPa
